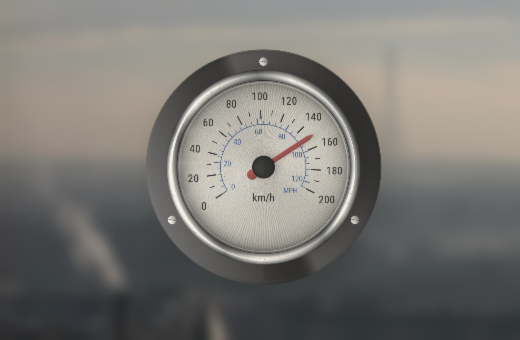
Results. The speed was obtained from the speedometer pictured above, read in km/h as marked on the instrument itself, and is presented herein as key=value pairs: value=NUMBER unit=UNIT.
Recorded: value=150 unit=km/h
